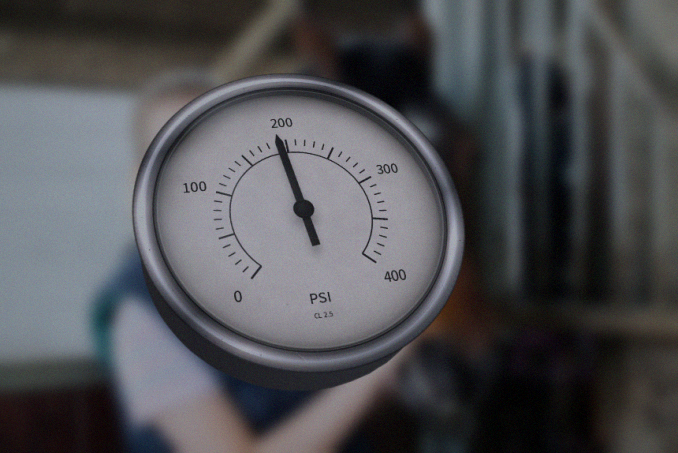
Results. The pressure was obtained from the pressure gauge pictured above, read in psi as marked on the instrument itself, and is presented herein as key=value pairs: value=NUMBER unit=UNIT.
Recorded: value=190 unit=psi
